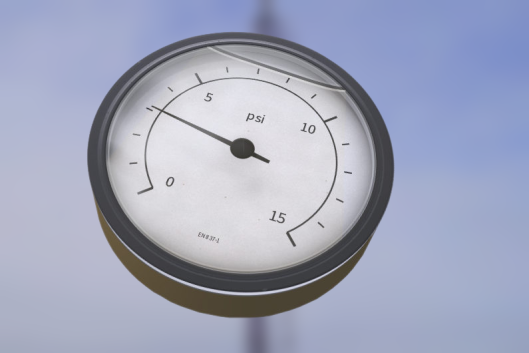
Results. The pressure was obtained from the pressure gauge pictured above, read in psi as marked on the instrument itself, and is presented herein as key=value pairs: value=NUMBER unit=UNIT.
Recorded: value=3 unit=psi
